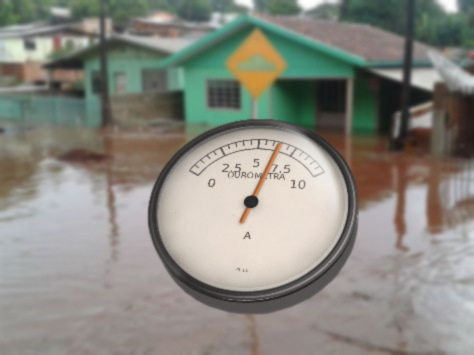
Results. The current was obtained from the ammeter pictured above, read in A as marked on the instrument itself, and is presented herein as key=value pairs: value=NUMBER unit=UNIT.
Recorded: value=6.5 unit=A
